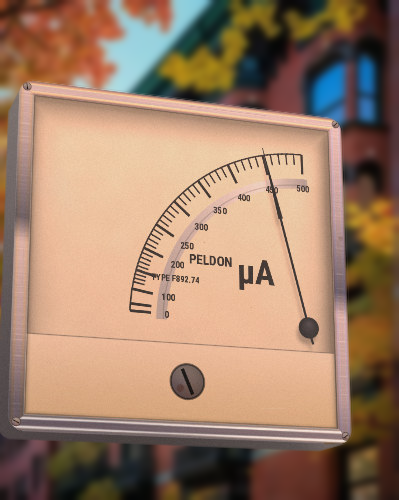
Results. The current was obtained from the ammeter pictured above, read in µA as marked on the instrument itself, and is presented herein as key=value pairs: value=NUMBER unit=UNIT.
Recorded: value=450 unit=µA
